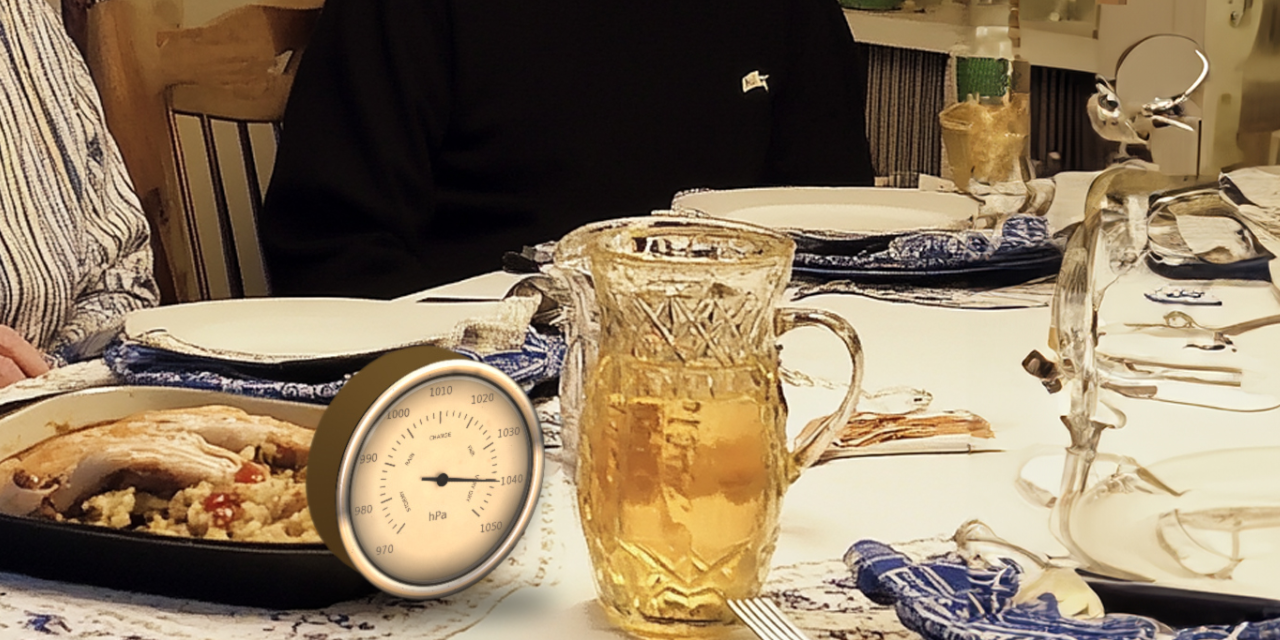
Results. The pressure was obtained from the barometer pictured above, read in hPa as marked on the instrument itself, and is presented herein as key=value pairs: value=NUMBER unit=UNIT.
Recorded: value=1040 unit=hPa
